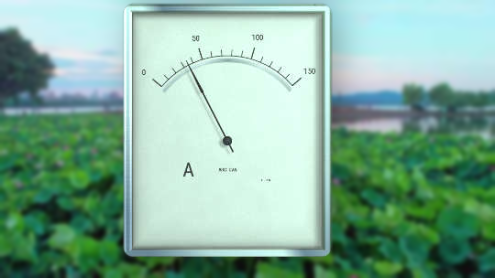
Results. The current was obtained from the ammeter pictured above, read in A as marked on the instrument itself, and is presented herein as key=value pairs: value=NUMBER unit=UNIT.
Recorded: value=35 unit=A
